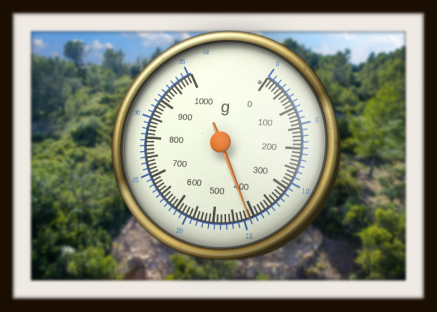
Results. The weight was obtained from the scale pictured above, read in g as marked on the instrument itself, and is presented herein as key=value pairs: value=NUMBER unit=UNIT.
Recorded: value=410 unit=g
